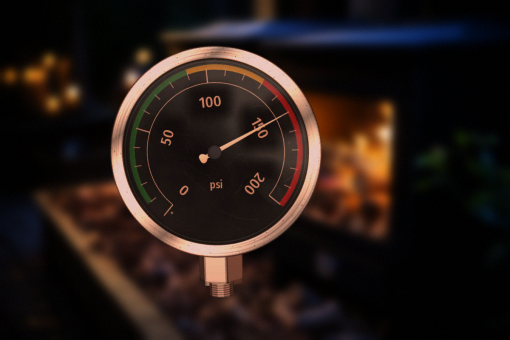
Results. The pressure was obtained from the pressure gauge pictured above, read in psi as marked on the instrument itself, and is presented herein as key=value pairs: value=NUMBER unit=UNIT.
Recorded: value=150 unit=psi
